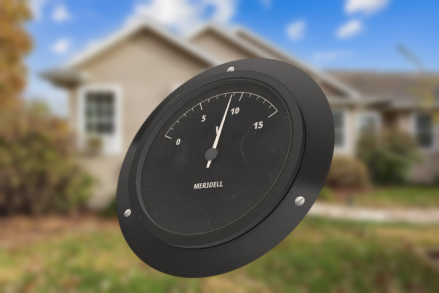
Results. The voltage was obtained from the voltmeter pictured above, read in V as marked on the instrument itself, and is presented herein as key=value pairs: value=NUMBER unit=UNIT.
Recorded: value=9 unit=V
